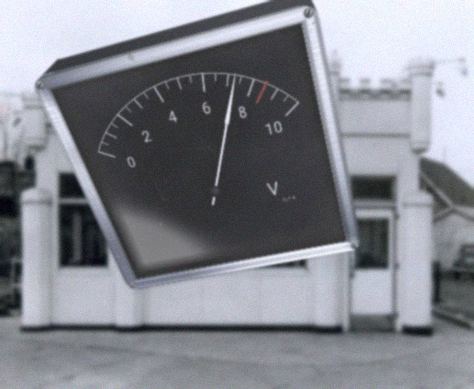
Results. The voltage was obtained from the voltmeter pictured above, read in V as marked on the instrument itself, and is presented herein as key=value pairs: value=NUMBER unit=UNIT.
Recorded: value=7.25 unit=V
